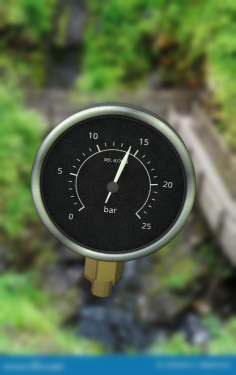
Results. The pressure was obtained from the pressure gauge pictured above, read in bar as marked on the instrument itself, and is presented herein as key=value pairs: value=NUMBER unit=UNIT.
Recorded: value=14 unit=bar
